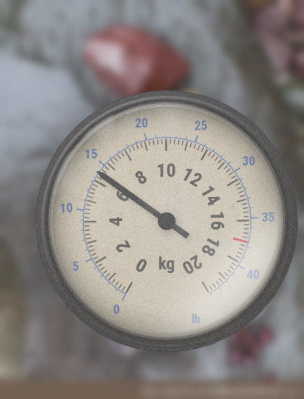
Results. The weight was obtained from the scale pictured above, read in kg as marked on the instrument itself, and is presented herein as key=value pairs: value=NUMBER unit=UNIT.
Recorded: value=6.4 unit=kg
